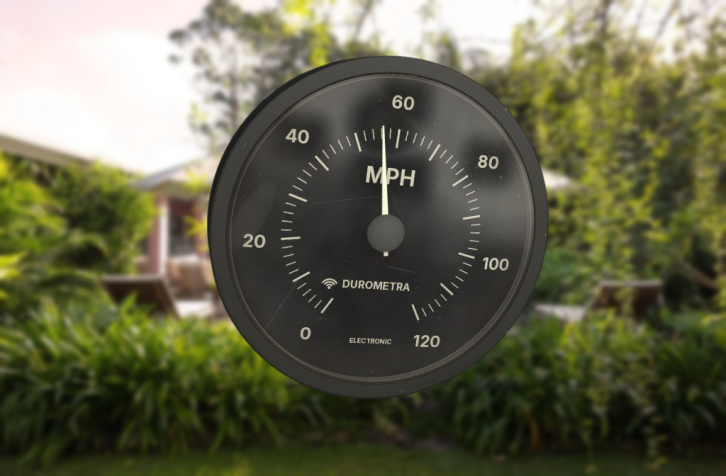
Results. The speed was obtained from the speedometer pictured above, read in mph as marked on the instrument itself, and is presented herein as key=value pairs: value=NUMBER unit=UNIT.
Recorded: value=56 unit=mph
